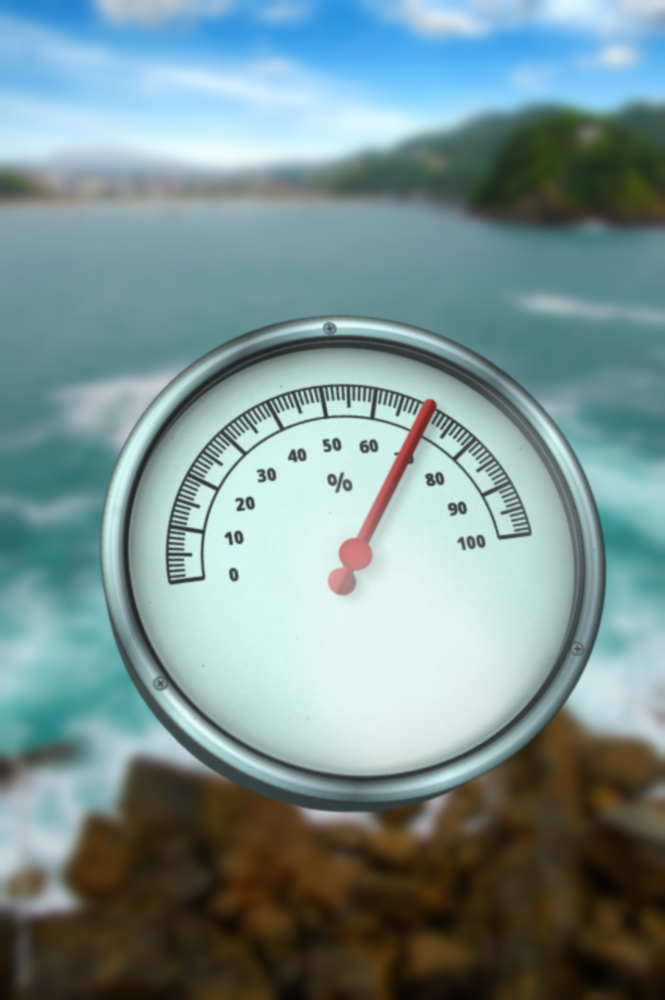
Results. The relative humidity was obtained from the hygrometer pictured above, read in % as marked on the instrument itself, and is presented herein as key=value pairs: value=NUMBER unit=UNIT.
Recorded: value=70 unit=%
